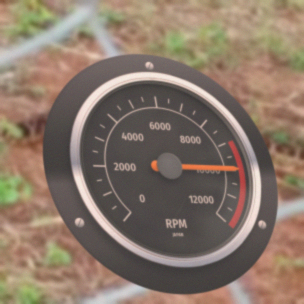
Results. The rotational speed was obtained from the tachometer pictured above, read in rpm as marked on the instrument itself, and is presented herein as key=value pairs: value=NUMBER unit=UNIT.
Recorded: value=10000 unit=rpm
